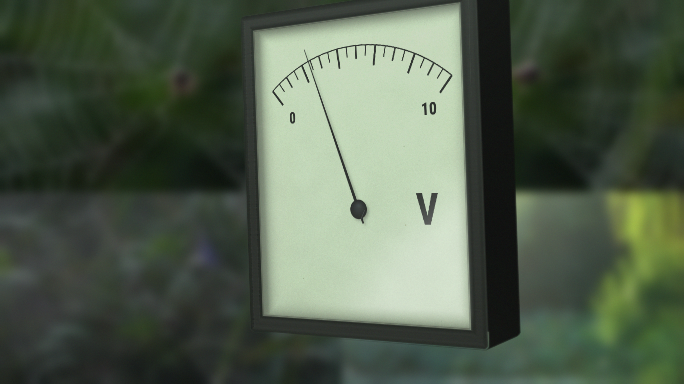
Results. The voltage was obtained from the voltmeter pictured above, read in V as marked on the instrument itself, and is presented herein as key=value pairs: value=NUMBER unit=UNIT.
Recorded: value=2.5 unit=V
